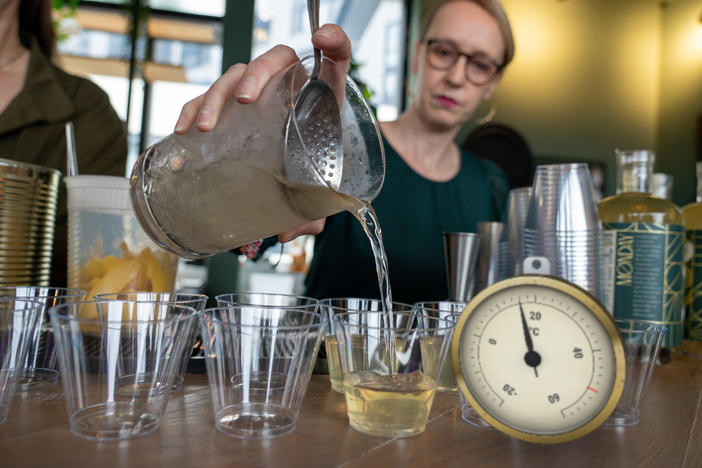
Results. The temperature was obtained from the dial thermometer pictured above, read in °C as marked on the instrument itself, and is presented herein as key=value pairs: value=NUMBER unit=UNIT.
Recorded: value=16 unit=°C
